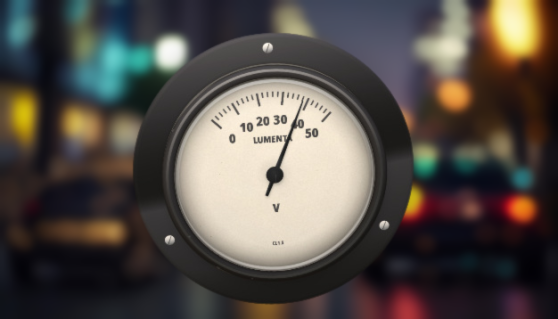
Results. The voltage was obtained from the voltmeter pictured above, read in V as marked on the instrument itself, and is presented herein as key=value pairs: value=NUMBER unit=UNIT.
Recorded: value=38 unit=V
